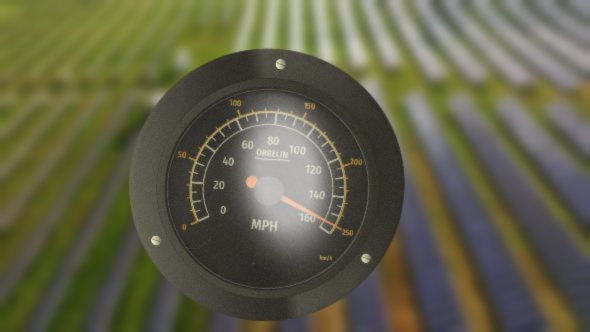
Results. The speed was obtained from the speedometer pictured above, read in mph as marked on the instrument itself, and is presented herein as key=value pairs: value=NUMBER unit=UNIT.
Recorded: value=155 unit=mph
